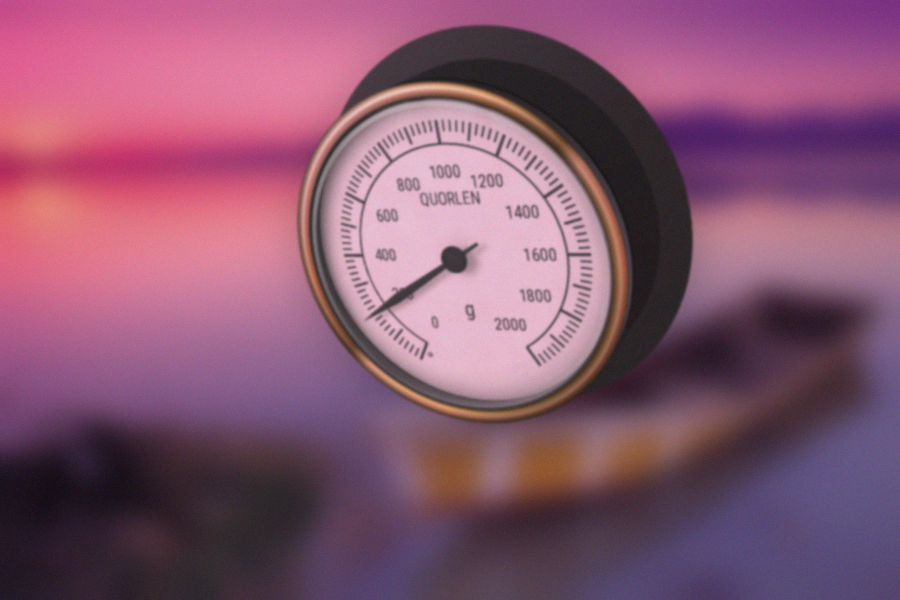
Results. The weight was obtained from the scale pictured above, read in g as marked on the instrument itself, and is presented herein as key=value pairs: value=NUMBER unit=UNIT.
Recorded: value=200 unit=g
